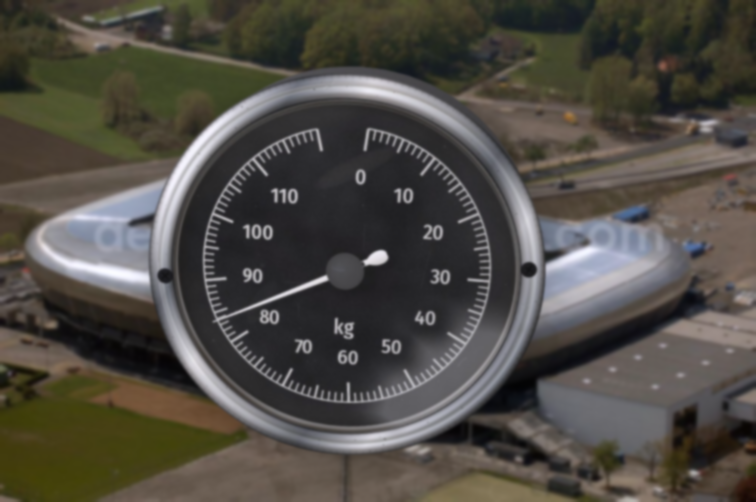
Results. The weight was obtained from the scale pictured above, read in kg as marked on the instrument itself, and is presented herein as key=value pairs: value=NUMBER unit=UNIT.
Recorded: value=84 unit=kg
